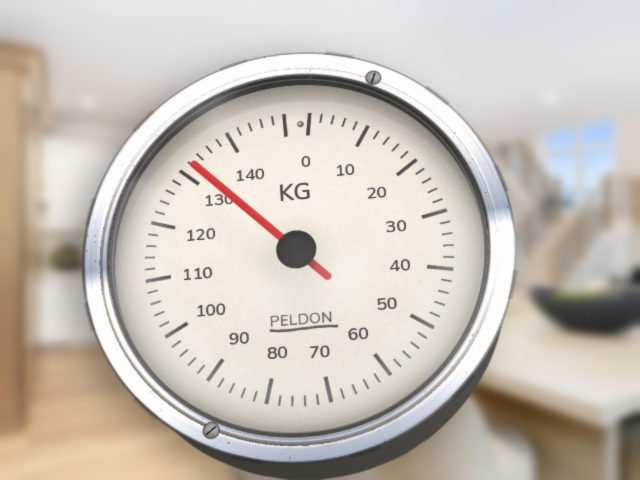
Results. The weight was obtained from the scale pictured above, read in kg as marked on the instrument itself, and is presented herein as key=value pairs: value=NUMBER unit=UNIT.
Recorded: value=132 unit=kg
